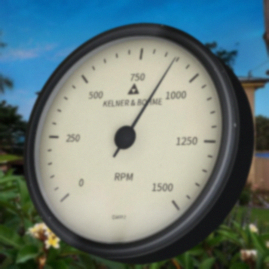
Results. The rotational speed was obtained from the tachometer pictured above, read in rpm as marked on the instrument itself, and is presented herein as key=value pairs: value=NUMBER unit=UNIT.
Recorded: value=900 unit=rpm
